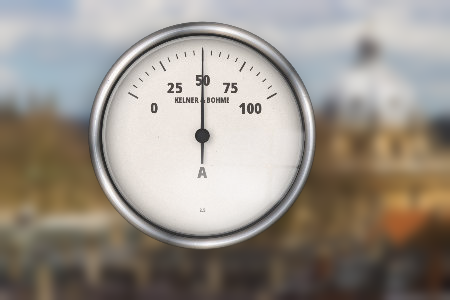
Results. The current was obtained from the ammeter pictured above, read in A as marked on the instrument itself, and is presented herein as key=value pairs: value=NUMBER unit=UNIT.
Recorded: value=50 unit=A
